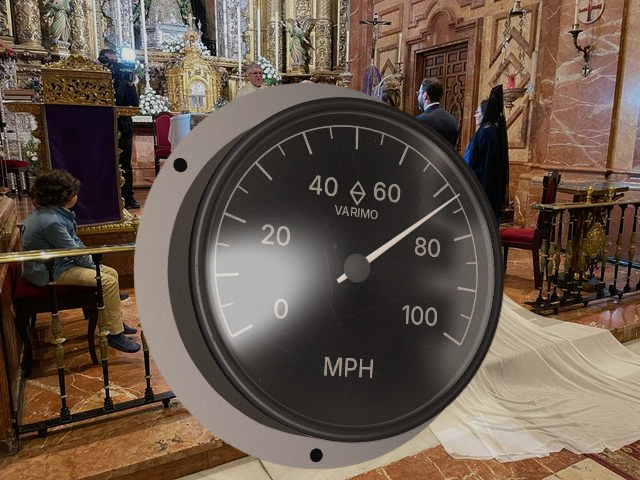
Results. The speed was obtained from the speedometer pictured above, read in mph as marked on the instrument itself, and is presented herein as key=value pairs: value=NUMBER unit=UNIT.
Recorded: value=72.5 unit=mph
